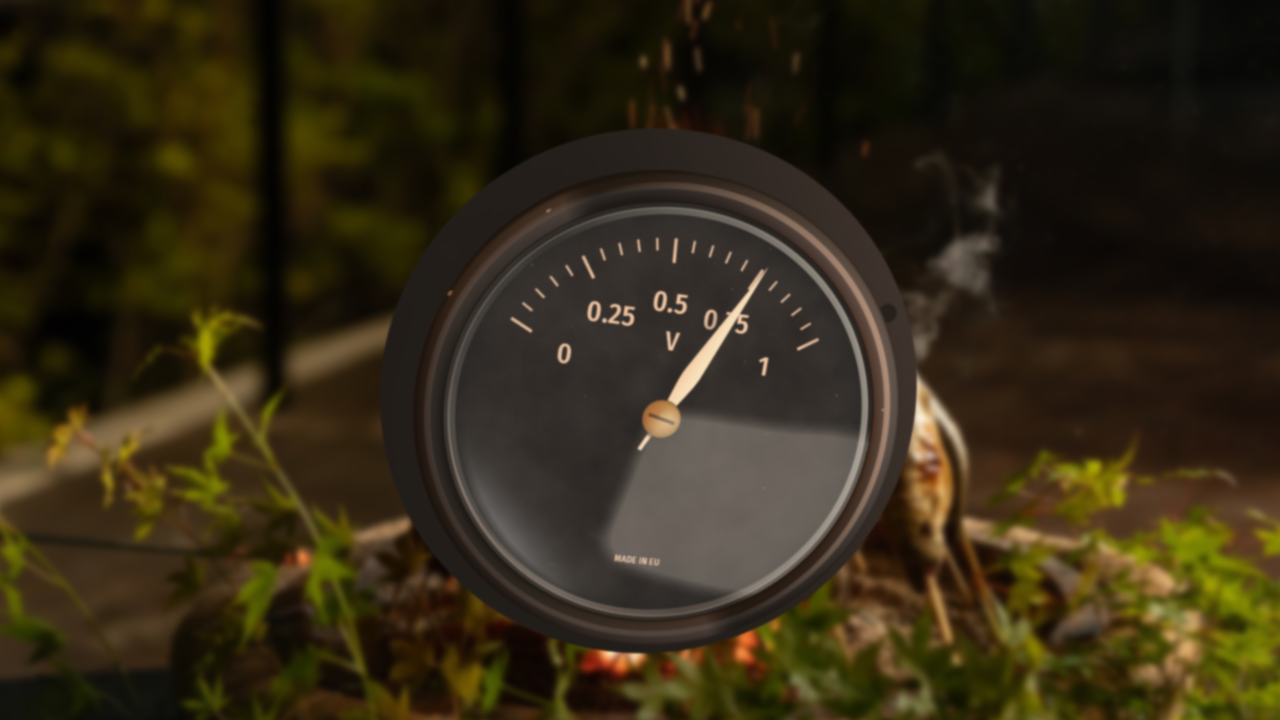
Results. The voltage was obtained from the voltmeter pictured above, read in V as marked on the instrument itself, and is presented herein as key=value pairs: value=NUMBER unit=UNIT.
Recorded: value=0.75 unit=V
